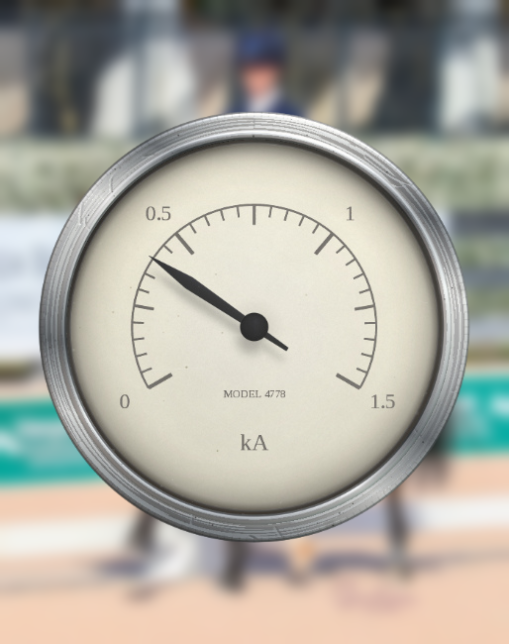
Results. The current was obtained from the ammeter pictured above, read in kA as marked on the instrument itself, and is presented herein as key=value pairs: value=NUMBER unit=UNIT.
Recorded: value=0.4 unit=kA
